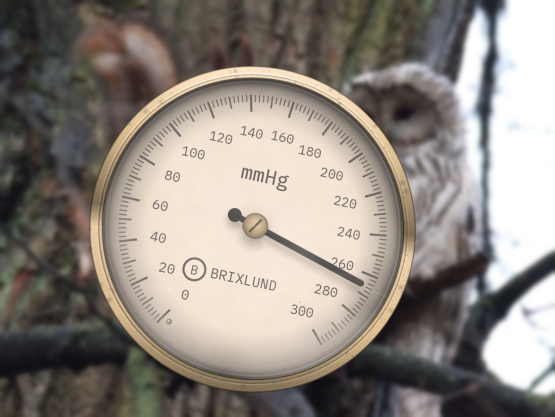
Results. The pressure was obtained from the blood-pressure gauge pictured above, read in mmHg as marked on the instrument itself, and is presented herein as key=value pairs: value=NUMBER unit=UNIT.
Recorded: value=266 unit=mmHg
